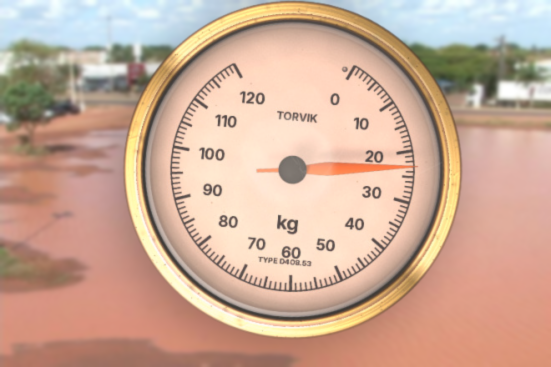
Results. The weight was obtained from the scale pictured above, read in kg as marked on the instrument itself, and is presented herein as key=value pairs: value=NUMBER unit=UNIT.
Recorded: value=23 unit=kg
